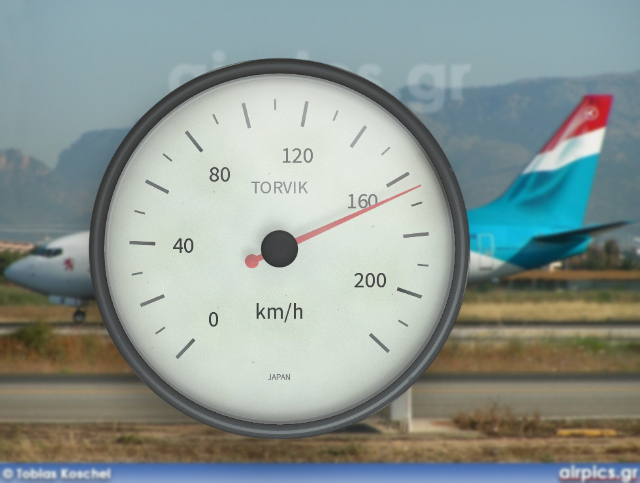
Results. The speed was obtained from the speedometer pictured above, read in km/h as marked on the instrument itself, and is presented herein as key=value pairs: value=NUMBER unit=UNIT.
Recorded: value=165 unit=km/h
